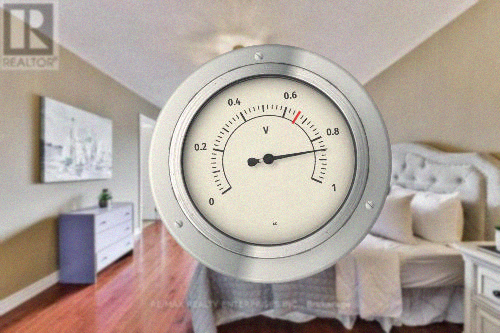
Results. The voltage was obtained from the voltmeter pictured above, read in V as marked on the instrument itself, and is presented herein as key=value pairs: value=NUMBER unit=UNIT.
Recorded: value=0.86 unit=V
